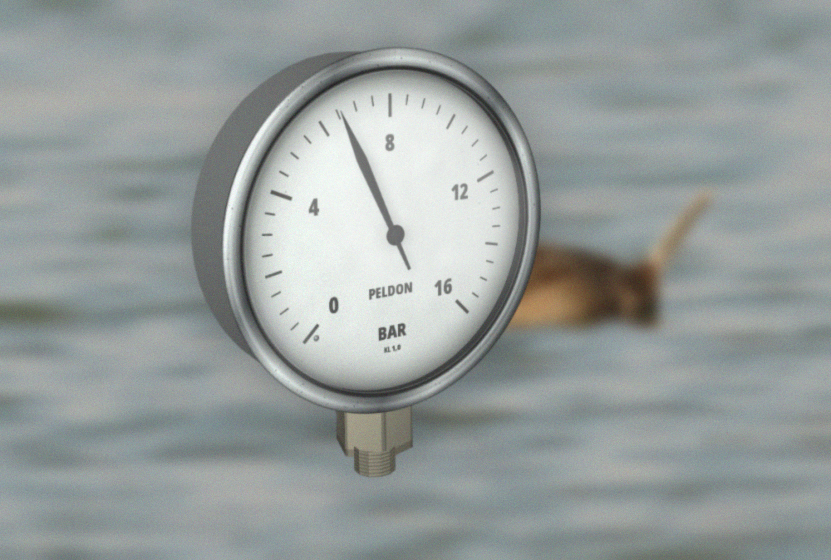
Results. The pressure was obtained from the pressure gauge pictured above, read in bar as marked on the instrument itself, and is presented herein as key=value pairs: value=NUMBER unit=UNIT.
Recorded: value=6.5 unit=bar
